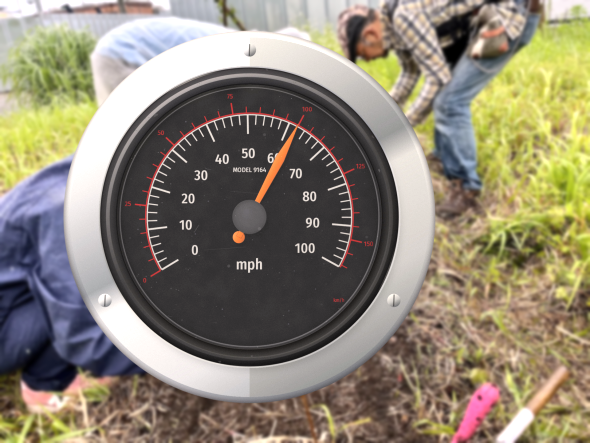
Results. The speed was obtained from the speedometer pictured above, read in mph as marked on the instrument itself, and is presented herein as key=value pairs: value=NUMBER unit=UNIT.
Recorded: value=62 unit=mph
